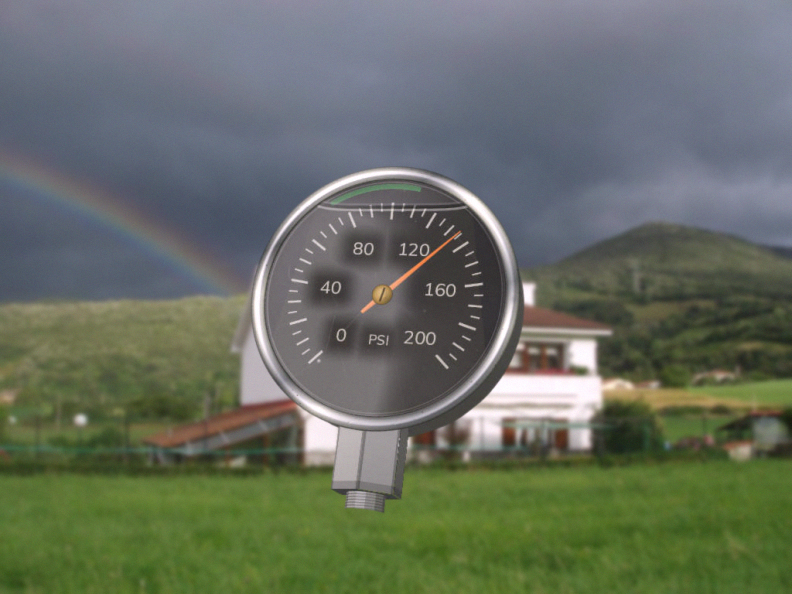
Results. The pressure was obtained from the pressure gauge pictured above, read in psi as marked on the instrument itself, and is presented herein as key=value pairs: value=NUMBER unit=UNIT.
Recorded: value=135 unit=psi
